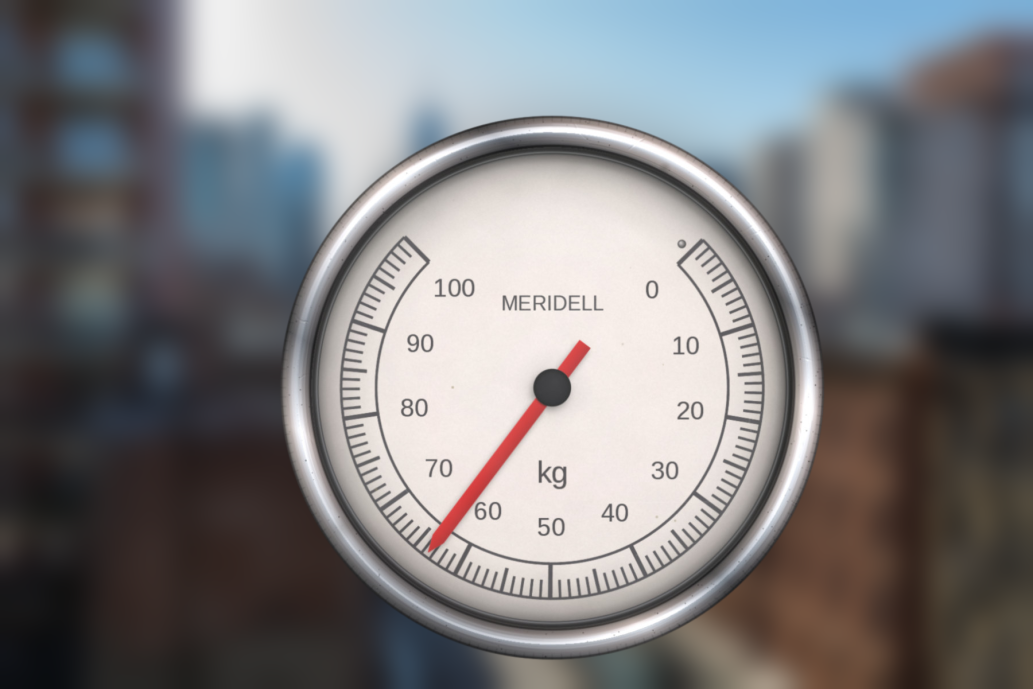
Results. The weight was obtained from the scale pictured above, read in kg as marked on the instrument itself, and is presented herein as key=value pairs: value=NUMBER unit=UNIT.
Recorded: value=63.5 unit=kg
